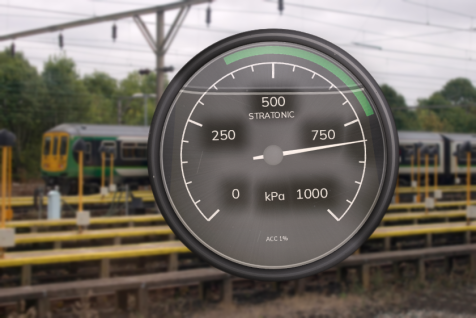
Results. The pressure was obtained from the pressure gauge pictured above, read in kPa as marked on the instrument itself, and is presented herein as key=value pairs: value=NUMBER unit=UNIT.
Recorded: value=800 unit=kPa
